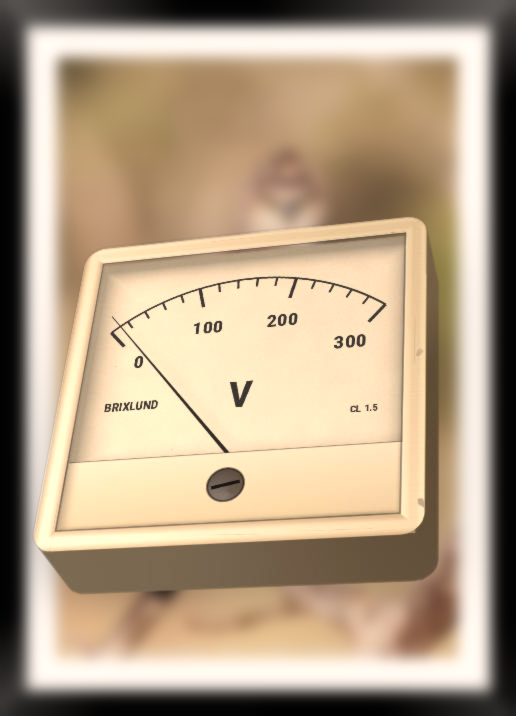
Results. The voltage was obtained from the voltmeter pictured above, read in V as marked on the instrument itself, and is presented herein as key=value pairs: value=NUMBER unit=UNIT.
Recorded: value=10 unit=V
